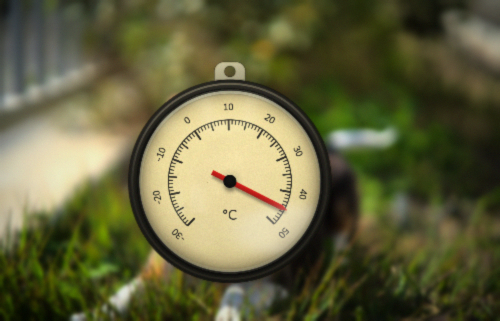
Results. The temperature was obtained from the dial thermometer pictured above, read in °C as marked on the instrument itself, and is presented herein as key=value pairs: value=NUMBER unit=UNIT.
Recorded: value=45 unit=°C
